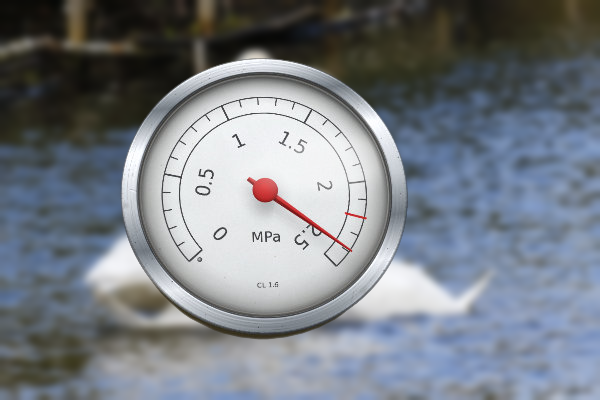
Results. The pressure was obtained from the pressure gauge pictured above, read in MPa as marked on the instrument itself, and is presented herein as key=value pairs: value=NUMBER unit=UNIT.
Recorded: value=2.4 unit=MPa
